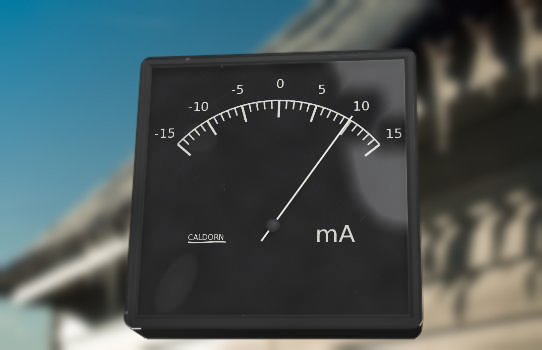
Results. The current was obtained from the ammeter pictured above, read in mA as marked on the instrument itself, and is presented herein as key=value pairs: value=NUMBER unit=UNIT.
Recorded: value=10 unit=mA
